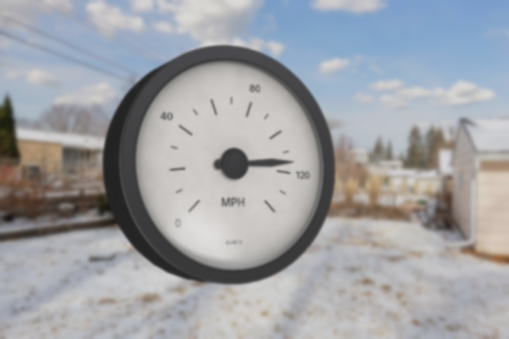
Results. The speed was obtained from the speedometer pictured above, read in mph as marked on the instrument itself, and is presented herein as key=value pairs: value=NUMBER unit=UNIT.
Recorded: value=115 unit=mph
